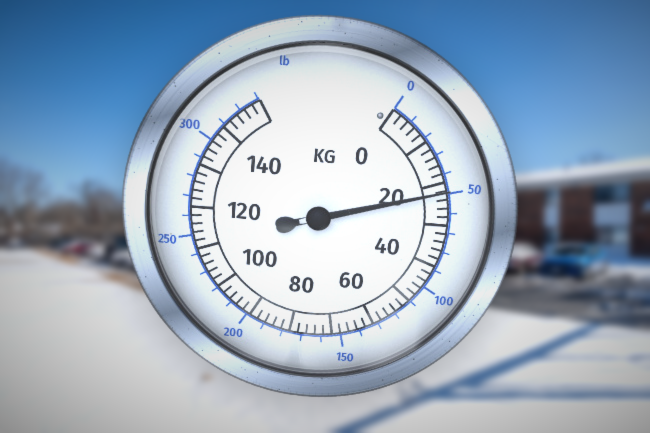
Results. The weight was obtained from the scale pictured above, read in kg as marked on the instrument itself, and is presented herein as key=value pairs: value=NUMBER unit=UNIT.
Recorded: value=22 unit=kg
